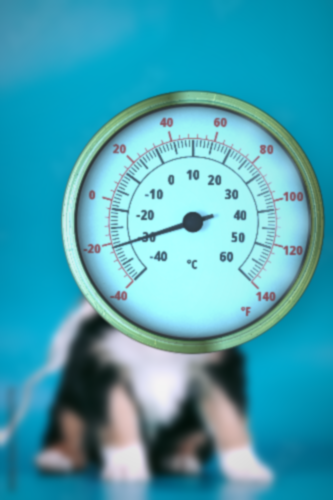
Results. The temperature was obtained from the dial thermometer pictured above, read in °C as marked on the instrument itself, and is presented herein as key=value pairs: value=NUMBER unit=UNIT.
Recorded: value=-30 unit=°C
